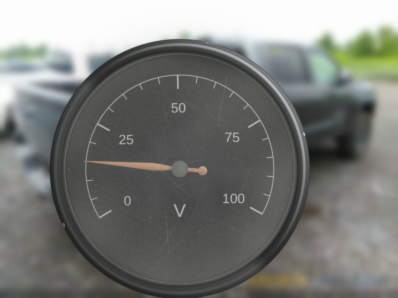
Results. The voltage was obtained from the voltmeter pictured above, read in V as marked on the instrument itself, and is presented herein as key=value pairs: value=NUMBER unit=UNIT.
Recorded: value=15 unit=V
